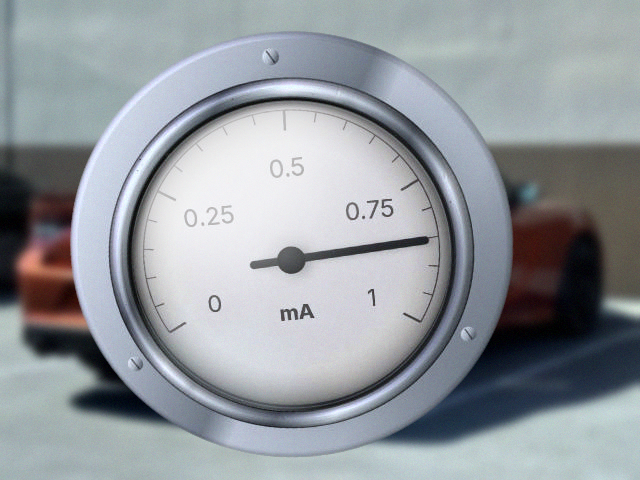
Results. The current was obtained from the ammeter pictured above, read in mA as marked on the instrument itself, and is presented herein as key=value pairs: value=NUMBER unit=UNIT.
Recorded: value=0.85 unit=mA
